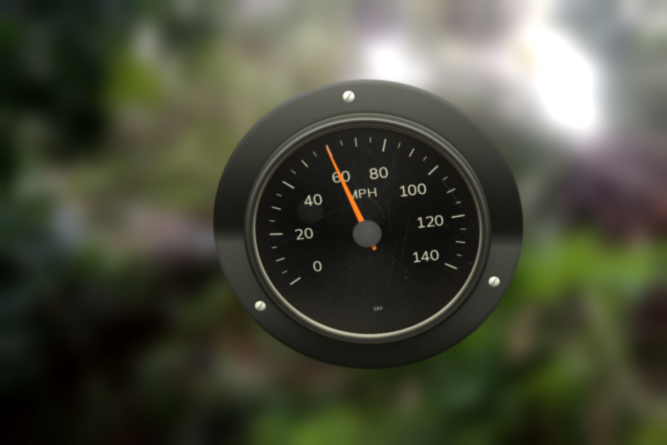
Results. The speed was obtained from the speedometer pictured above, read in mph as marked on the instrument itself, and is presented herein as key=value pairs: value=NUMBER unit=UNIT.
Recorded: value=60 unit=mph
